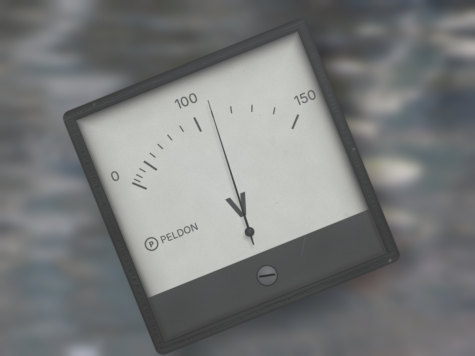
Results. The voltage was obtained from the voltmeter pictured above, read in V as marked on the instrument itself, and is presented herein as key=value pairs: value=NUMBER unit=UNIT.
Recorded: value=110 unit=V
